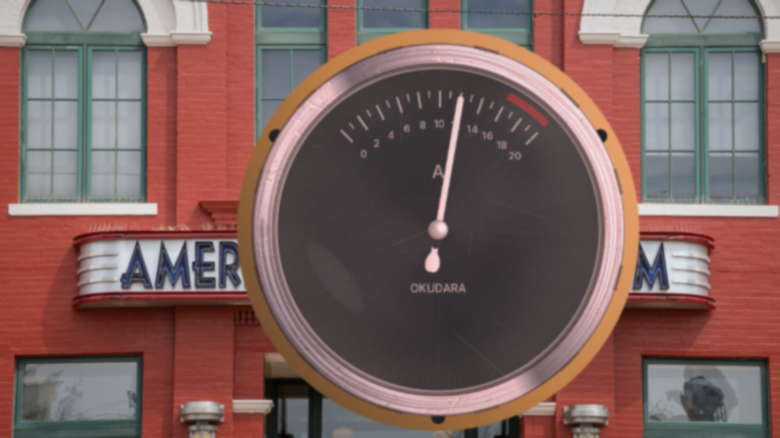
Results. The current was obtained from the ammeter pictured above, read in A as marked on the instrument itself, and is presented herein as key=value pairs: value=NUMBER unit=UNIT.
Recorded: value=12 unit=A
